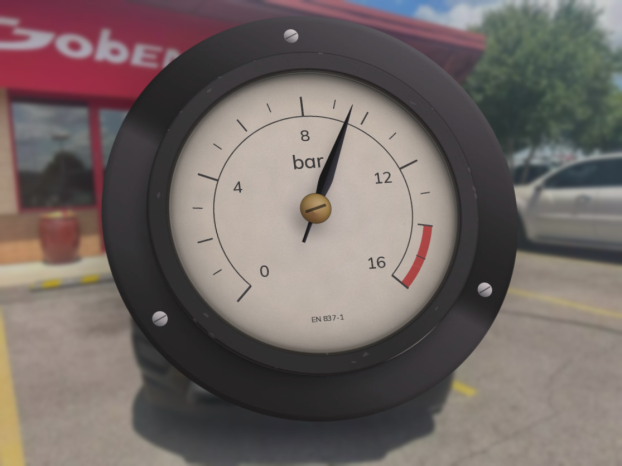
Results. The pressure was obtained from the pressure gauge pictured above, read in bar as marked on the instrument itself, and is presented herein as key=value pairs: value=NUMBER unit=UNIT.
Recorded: value=9.5 unit=bar
